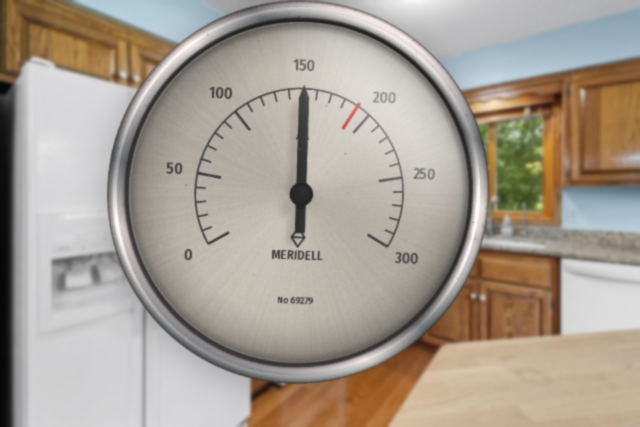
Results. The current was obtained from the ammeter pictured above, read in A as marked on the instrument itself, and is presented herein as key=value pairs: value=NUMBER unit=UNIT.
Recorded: value=150 unit=A
